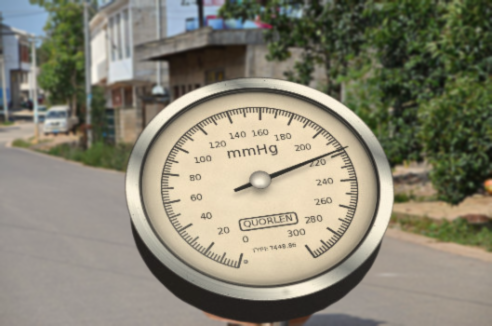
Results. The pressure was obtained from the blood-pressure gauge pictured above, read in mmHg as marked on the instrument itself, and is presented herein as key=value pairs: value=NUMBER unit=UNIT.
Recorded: value=220 unit=mmHg
